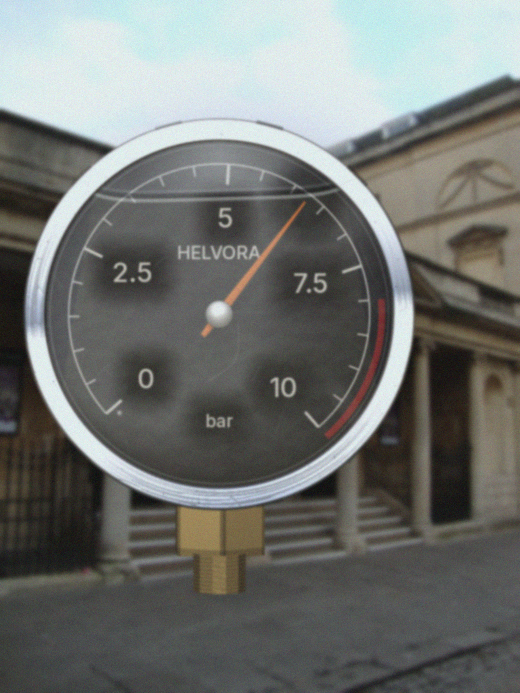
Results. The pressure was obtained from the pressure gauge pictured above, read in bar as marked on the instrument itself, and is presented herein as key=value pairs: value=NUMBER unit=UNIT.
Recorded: value=6.25 unit=bar
